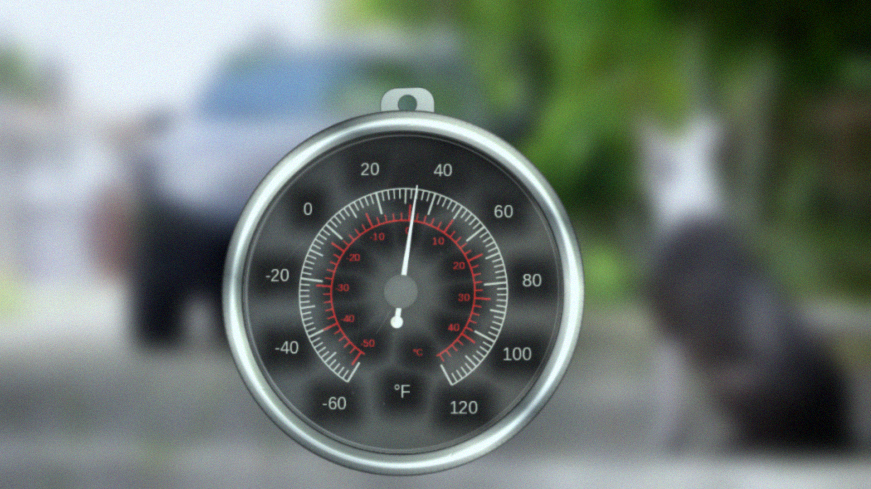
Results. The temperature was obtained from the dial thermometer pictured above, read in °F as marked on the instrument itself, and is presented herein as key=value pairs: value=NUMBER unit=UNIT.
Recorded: value=34 unit=°F
